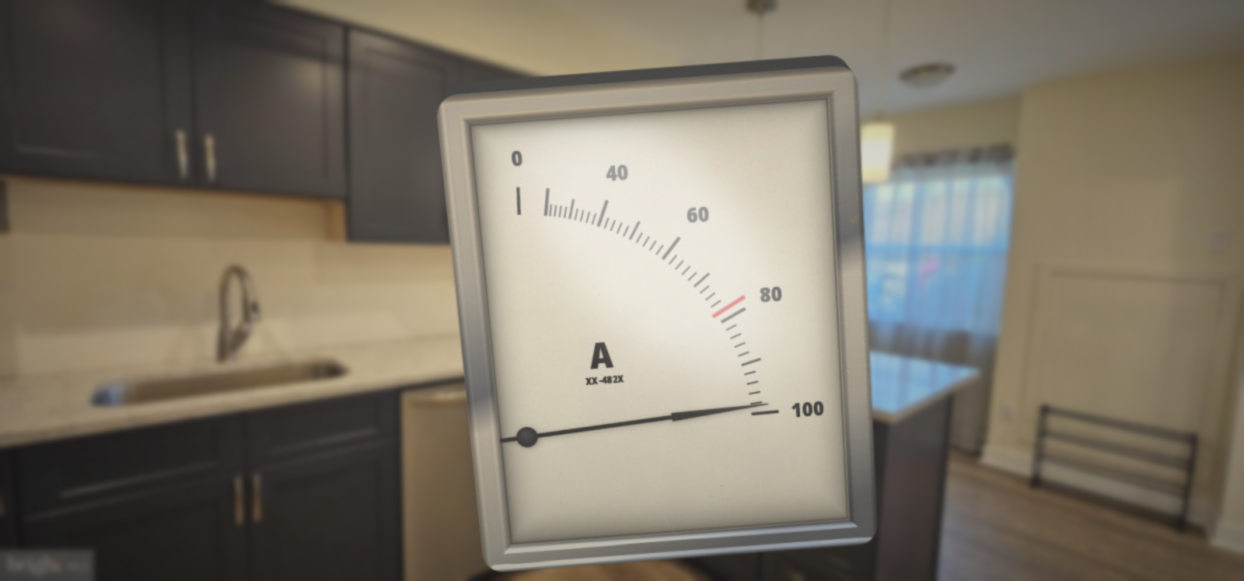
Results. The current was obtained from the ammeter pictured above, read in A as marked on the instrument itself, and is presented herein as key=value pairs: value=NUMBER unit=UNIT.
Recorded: value=98 unit=A
